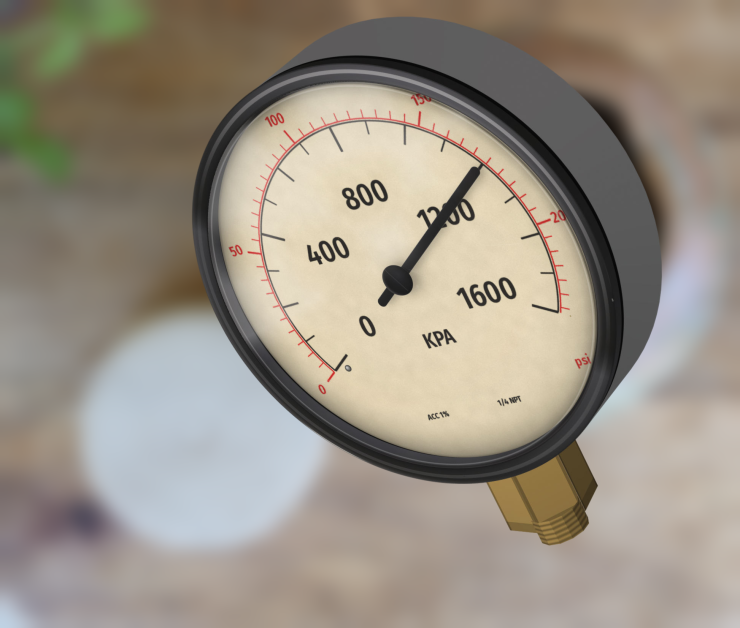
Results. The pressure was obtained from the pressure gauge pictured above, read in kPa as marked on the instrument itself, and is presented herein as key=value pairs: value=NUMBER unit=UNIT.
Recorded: value=1200 unit=kPa
